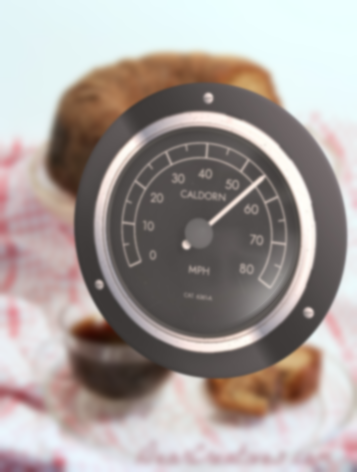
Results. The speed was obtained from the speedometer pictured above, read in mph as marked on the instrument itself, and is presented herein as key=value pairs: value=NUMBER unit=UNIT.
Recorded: value=55 unit=mph
